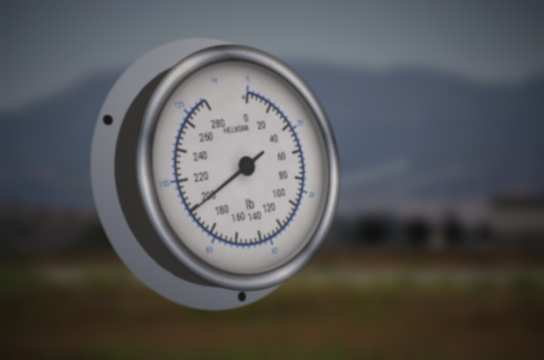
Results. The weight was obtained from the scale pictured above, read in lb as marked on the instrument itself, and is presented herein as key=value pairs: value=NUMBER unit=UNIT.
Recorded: value=200 unit=lb
